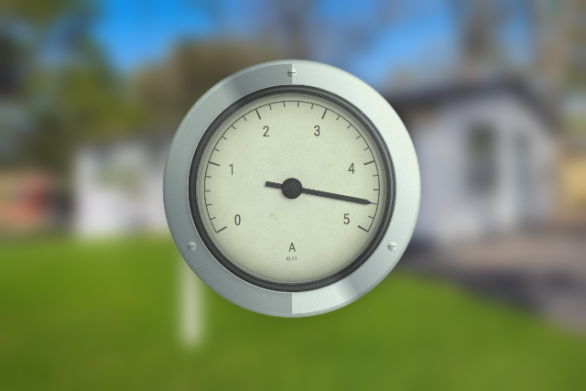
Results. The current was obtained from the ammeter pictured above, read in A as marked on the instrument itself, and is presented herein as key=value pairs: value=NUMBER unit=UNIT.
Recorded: value=4.6 unit=A
